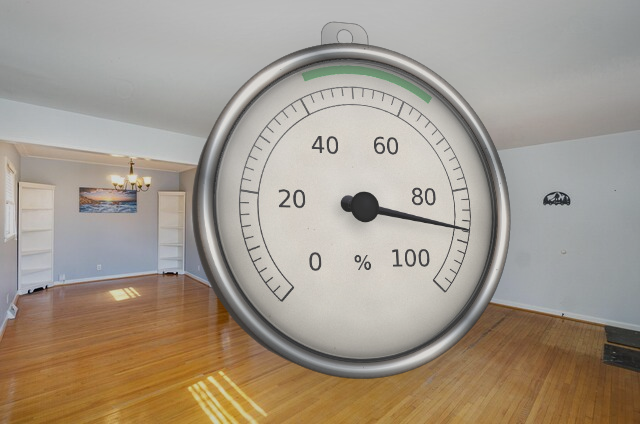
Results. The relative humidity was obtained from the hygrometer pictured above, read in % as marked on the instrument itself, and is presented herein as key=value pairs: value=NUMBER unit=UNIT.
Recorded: value=88 unit=%
